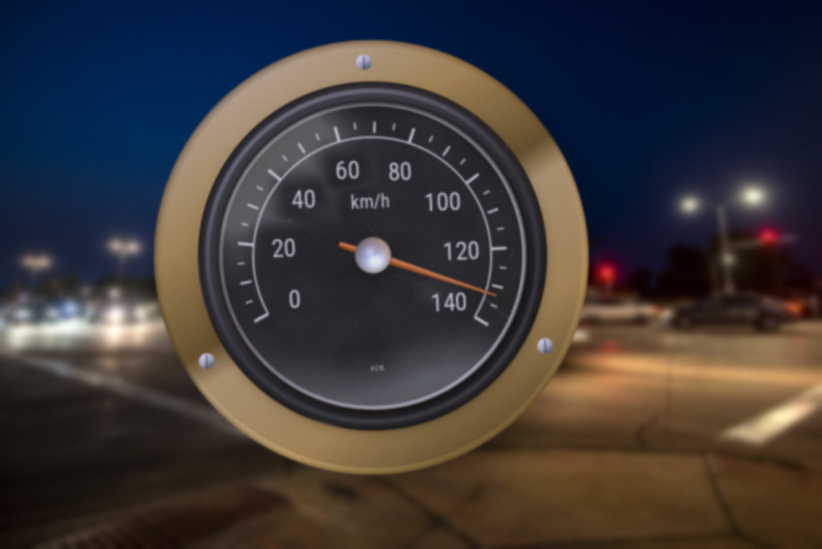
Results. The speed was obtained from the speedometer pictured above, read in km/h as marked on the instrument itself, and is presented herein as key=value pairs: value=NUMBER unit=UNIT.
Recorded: value=132.5 unit=km/h
